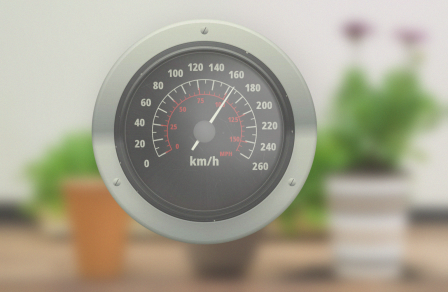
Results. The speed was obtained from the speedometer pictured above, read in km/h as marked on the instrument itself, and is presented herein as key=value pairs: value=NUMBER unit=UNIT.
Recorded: value=165 unit=km/h
